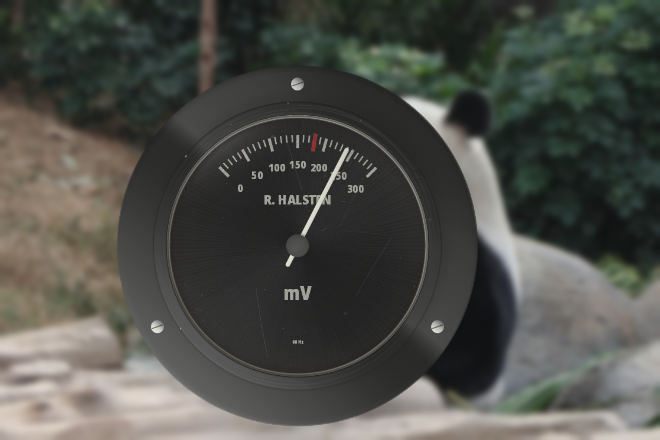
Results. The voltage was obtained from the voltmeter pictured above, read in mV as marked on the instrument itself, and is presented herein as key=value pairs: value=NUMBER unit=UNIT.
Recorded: value=240 unit=mV
